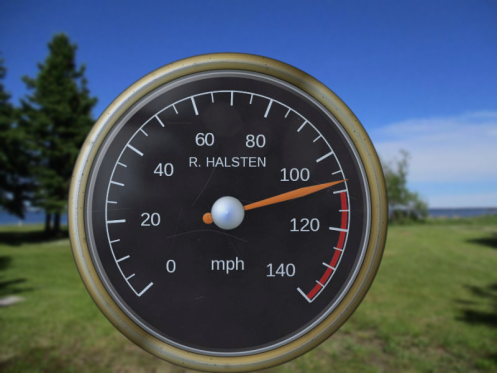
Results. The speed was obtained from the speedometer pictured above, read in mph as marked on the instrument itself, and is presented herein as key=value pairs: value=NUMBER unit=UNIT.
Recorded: value=107.5 unit=mph
